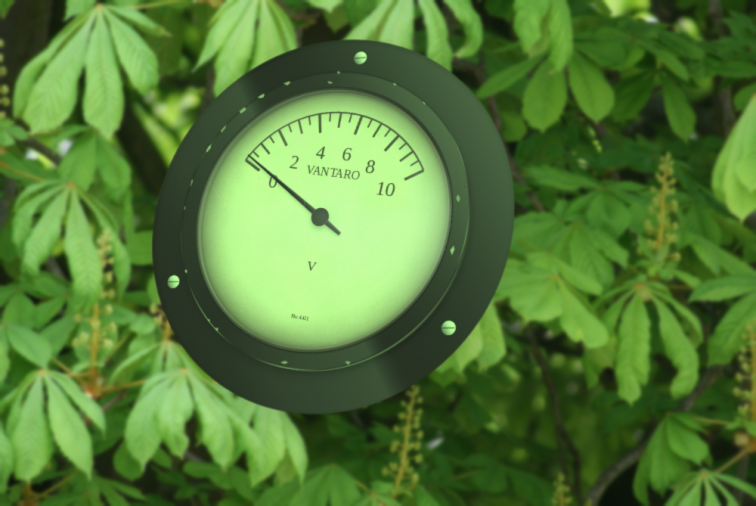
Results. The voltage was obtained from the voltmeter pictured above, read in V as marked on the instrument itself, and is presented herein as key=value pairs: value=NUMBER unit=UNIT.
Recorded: value=0.25 unit=V
